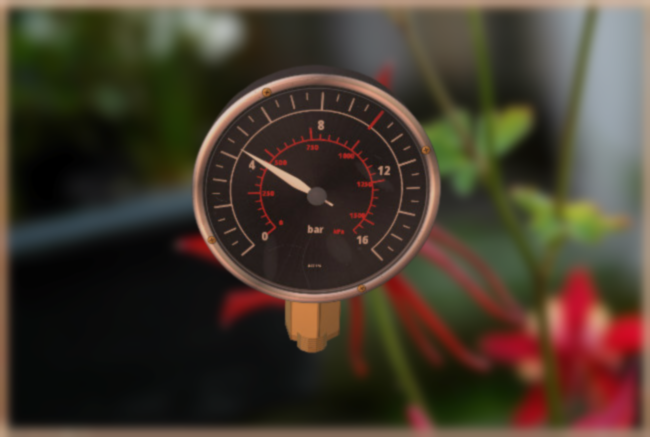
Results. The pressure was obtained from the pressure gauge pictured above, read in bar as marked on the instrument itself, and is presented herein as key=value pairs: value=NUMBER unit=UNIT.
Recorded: value=4.5 unit=bar
